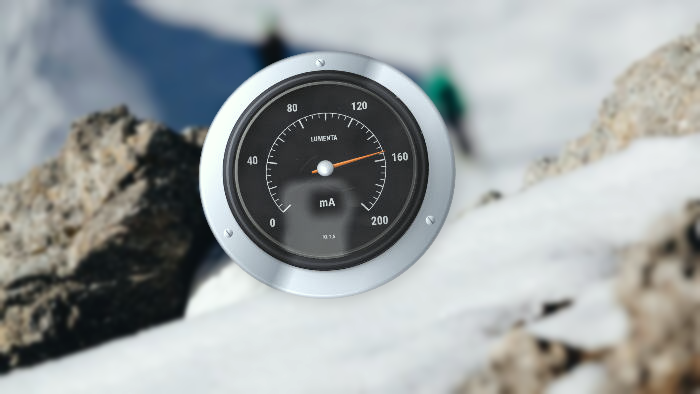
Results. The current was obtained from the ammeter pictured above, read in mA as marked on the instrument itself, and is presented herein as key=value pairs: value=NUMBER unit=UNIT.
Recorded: value=155 unit=mA
